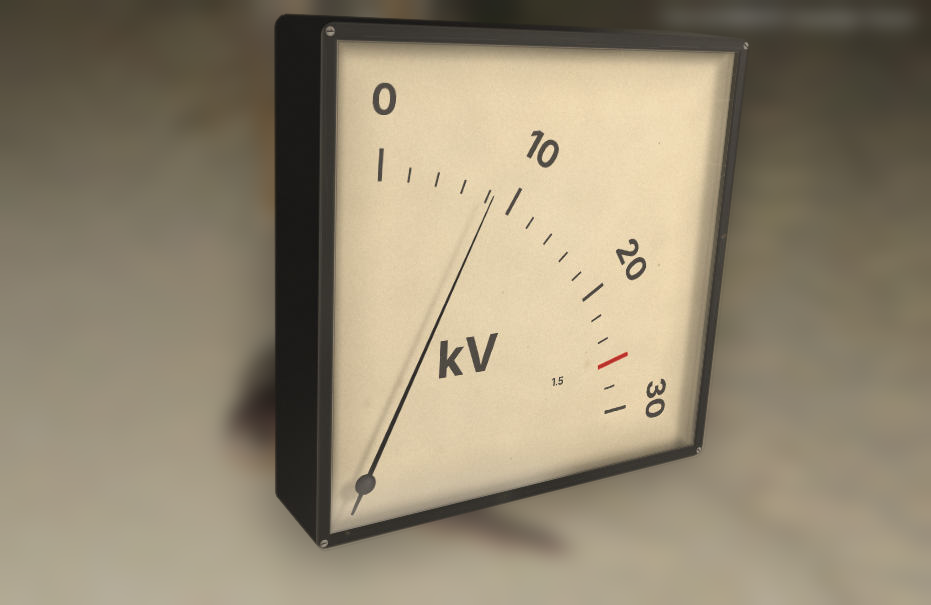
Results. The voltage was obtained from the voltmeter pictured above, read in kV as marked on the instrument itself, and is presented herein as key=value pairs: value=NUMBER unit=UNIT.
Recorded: value=8 unit=kV
